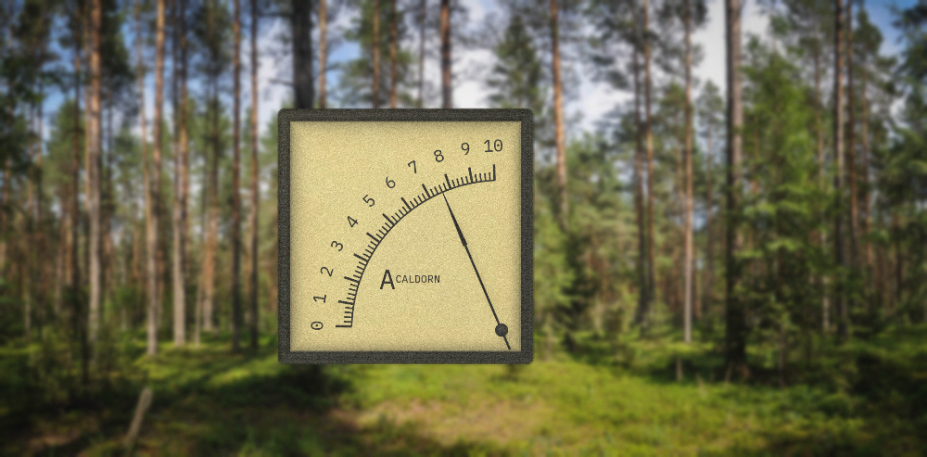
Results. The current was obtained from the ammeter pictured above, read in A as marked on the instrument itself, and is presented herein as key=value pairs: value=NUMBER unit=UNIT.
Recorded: value=7.6 unit=A
